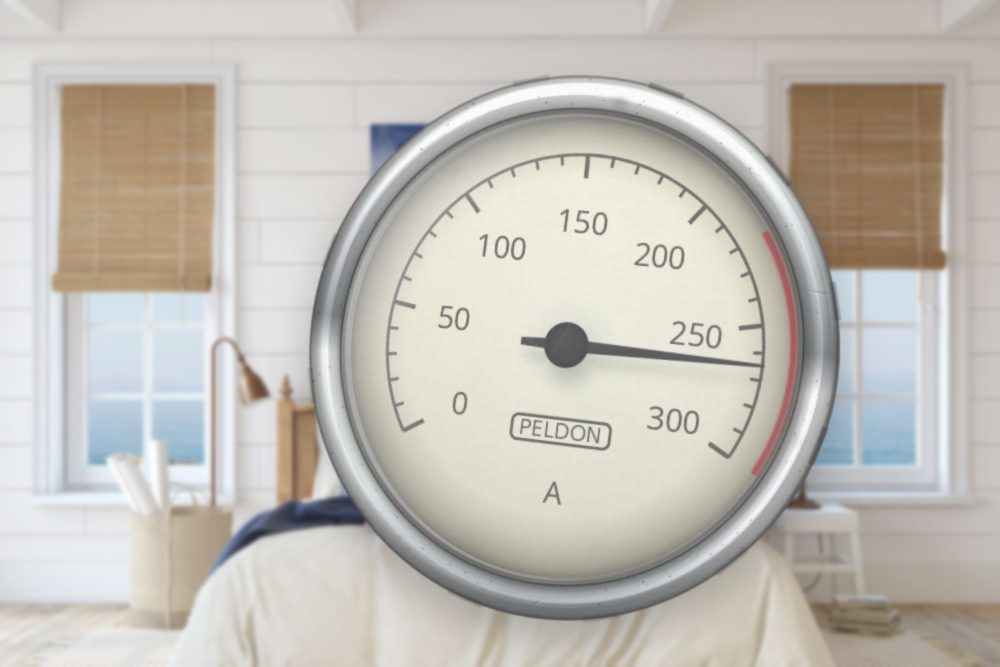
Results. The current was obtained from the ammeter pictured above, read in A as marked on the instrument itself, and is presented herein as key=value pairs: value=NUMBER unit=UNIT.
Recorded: value=265 unit=A
